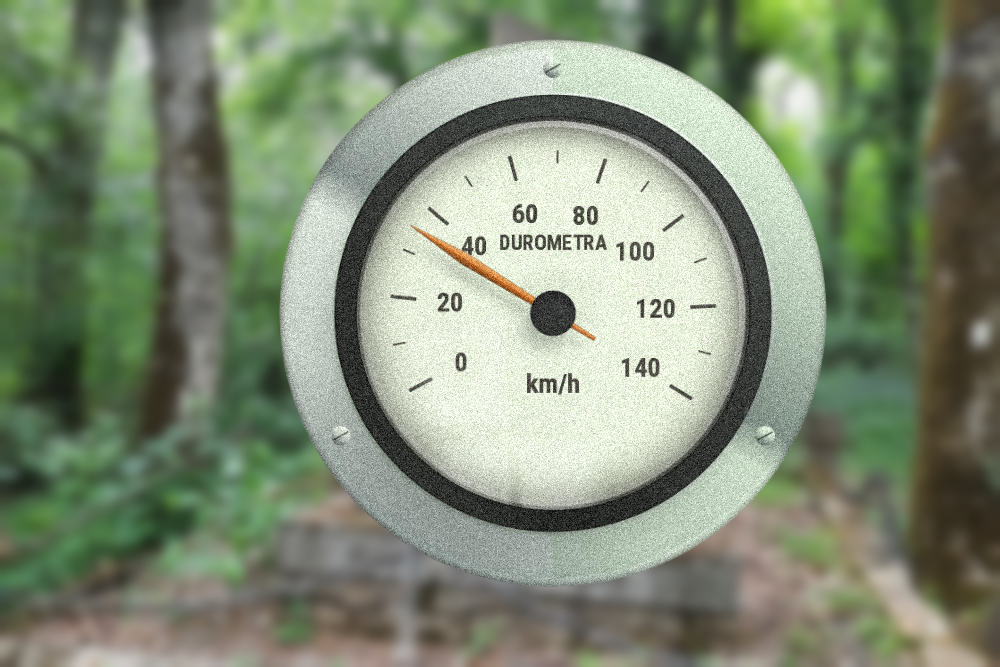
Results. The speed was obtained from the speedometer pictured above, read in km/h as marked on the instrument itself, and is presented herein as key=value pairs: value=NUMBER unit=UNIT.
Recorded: value=35 unit=km/h
